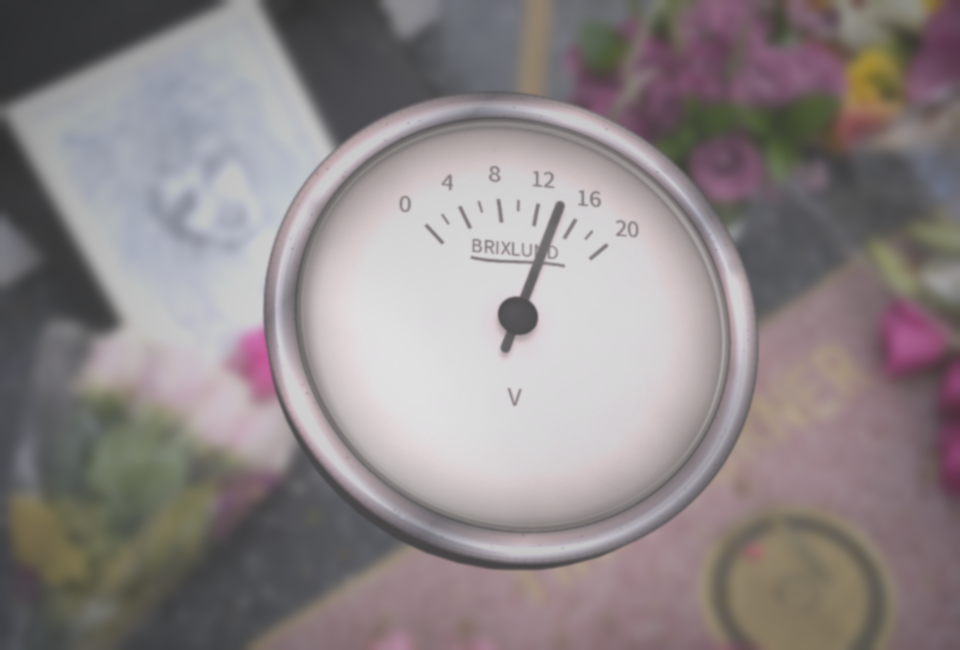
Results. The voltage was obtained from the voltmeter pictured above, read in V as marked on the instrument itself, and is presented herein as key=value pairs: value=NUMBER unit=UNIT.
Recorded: value=14 unit=V
